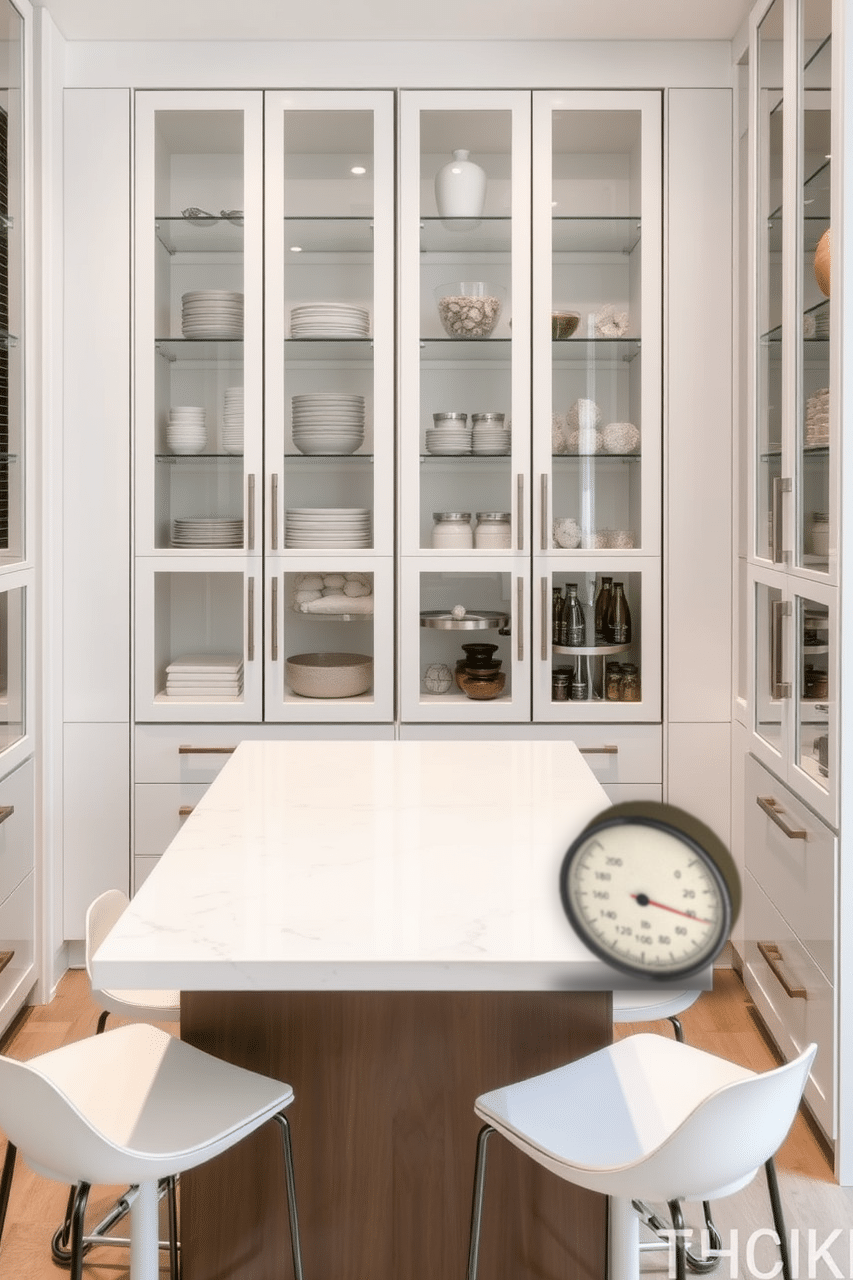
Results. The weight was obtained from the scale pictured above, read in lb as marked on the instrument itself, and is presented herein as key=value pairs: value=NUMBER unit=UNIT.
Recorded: value=40 unit=lb
